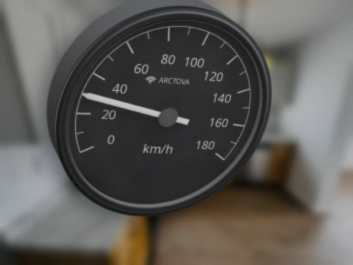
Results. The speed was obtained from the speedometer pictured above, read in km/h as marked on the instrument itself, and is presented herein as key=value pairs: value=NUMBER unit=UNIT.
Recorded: value=30 unit=km/h
